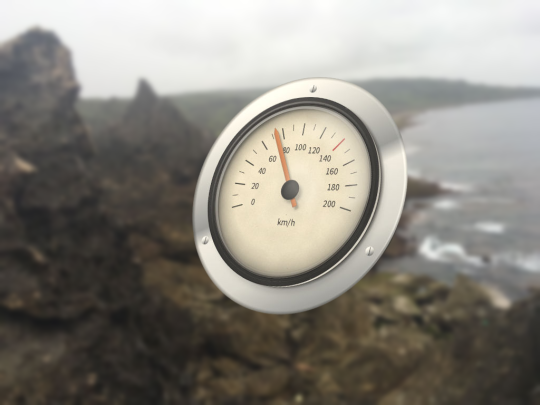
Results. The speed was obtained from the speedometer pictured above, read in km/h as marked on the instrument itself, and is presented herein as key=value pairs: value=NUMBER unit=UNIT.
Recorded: value=75 unit=km/h
